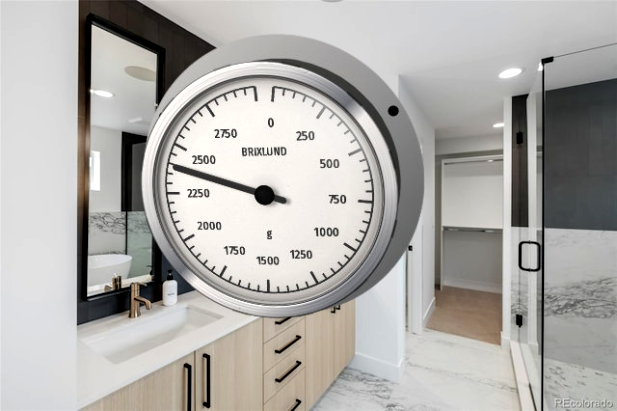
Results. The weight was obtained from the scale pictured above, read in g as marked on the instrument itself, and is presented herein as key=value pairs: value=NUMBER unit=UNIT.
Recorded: value=2400 unit=g
